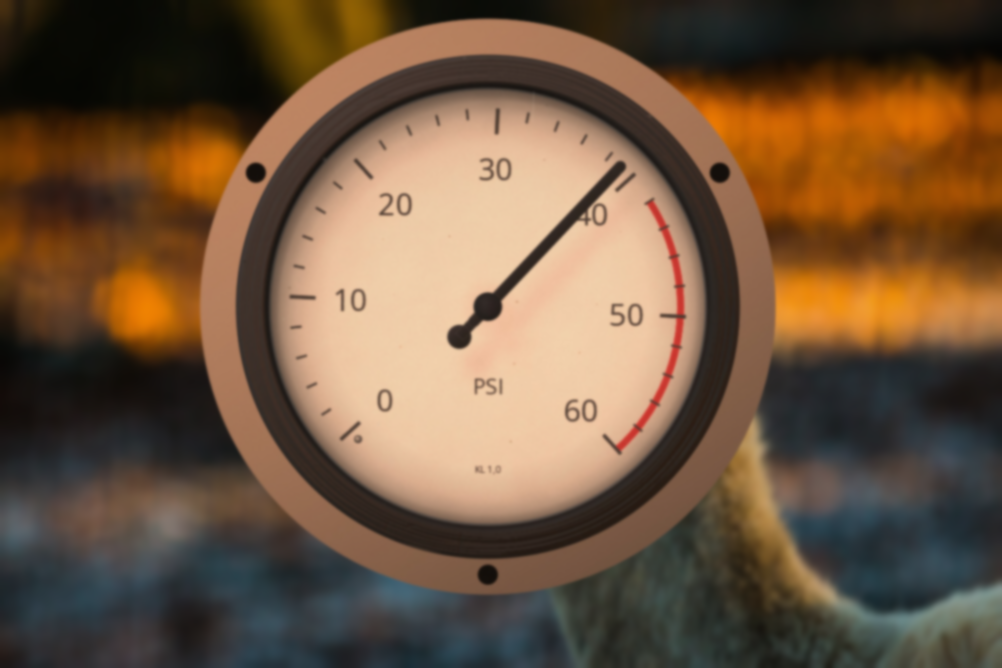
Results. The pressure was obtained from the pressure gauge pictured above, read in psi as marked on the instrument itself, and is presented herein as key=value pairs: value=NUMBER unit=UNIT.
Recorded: value=39 unit=psi
